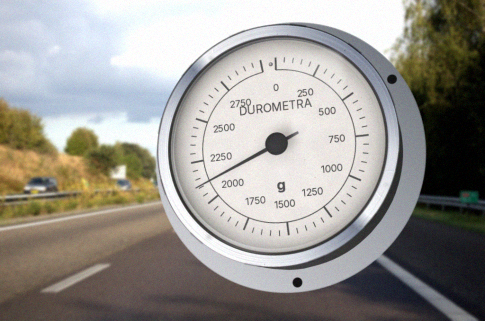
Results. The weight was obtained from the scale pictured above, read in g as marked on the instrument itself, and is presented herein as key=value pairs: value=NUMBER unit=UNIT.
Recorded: value=2100 unit=g
